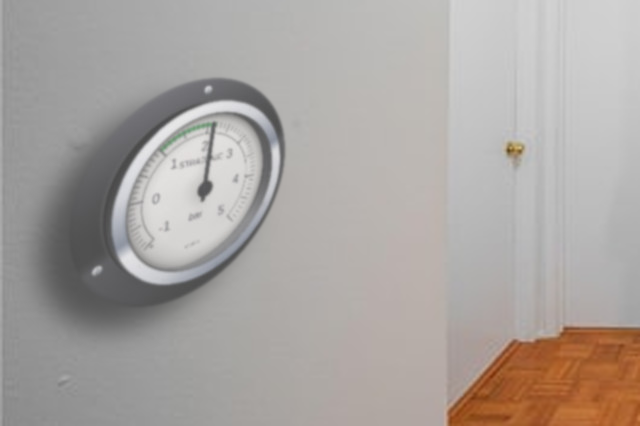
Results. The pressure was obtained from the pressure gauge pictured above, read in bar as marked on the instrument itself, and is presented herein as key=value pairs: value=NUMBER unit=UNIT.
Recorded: value=2 unit=bar
